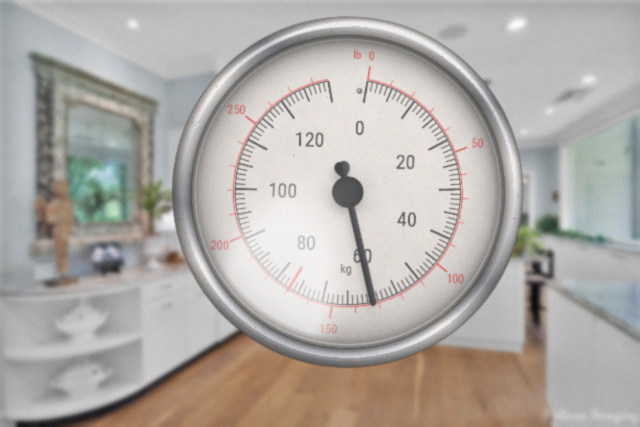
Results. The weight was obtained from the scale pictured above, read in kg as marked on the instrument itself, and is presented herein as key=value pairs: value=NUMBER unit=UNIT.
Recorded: value=60 unit=kg
